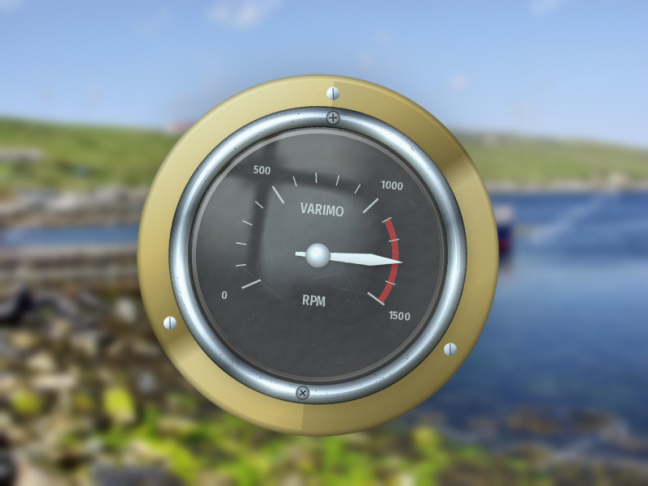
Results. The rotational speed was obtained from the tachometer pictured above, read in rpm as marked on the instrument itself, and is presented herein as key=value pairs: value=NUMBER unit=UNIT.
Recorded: value=1300 unit=rpm
